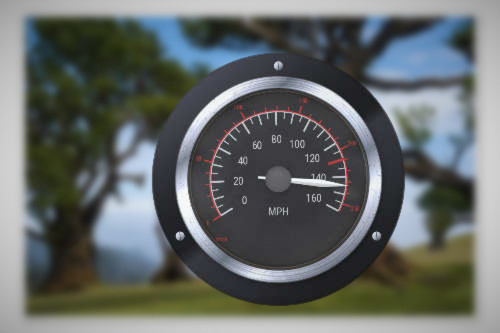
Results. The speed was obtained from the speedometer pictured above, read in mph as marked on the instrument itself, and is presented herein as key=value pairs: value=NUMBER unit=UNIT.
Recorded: value=145 unit=mph
